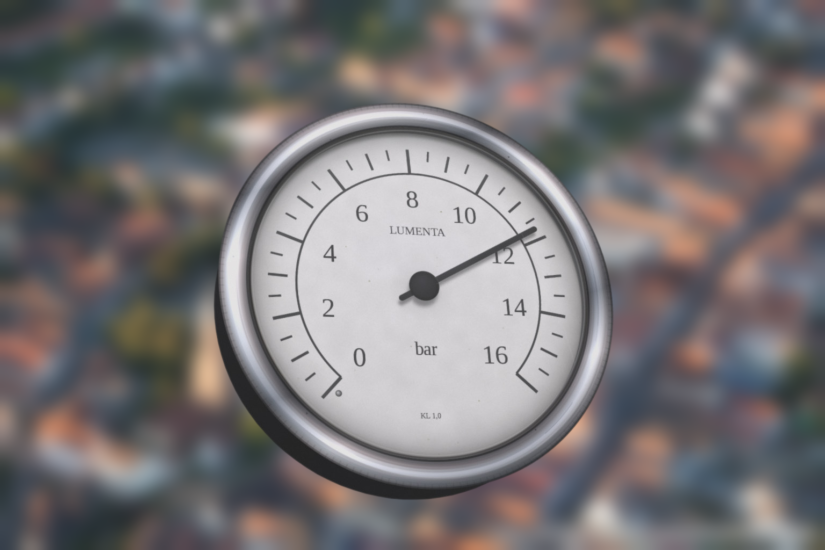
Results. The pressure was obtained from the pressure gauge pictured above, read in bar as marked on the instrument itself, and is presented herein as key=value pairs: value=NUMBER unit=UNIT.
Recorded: value=11.75 unit=bar
